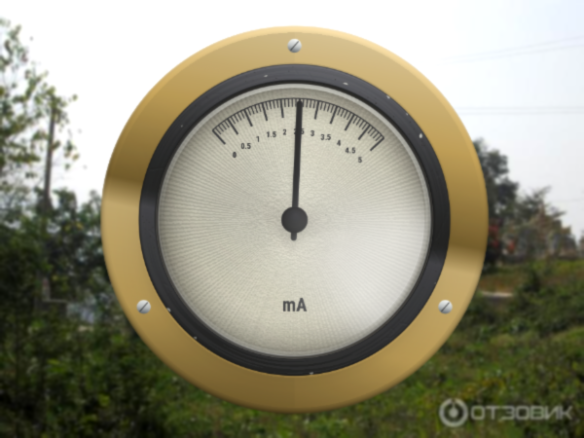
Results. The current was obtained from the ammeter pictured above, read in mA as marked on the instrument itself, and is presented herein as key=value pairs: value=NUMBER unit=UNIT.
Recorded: value=2.5 unit=mA
